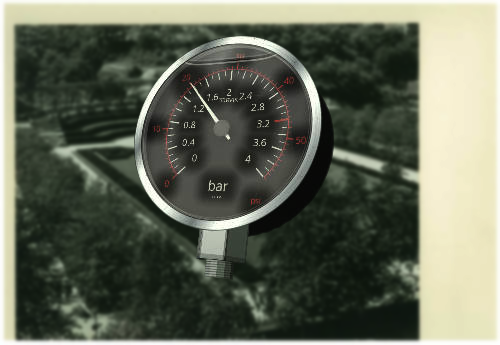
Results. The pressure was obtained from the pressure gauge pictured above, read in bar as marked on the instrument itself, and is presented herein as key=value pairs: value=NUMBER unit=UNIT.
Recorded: value=1.4 unit=bar
